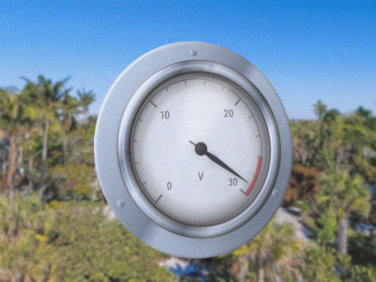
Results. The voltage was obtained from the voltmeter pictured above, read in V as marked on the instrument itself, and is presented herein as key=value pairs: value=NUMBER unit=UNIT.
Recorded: value=29 unit=V
